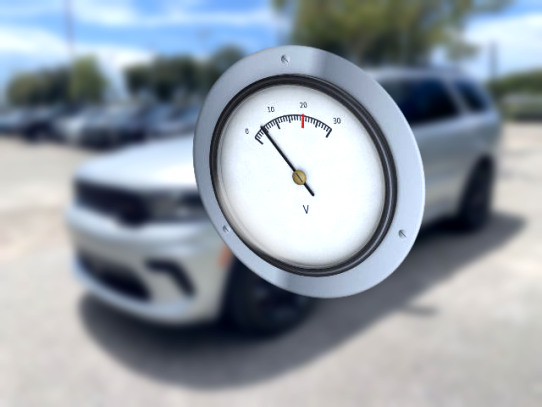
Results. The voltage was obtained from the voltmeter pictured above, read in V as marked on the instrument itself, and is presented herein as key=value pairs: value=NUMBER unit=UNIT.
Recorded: value=5 unit=V
